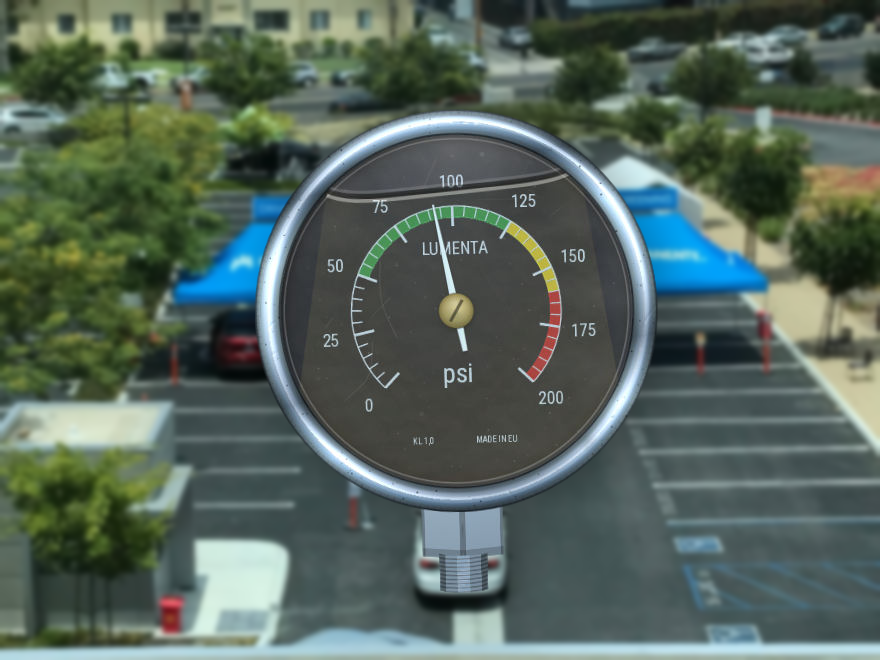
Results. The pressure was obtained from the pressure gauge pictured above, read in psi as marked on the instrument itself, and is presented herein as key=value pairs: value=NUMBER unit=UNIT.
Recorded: value=92.5 unit=psi
